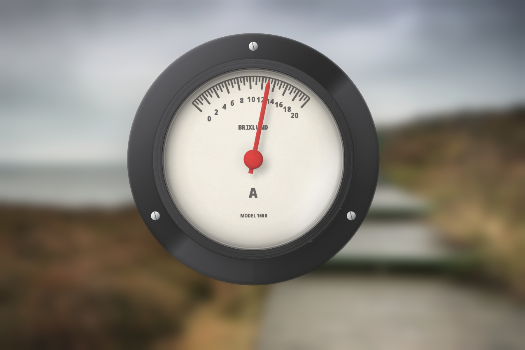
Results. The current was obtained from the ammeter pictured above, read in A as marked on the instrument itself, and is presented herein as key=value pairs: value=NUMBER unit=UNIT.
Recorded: value=13 unit=A
